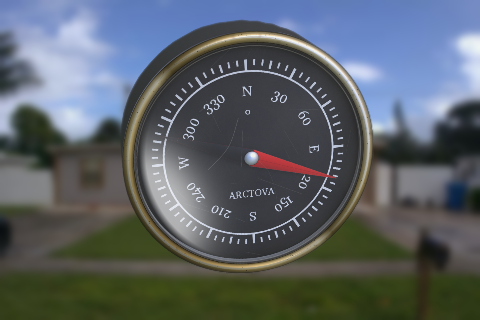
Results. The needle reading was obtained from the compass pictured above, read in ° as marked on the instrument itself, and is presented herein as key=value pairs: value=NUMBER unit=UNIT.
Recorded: value=110 unit=°
